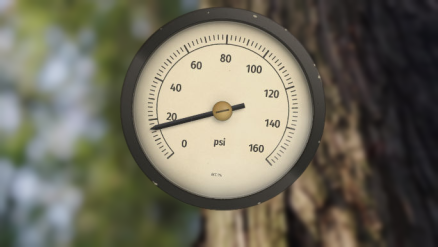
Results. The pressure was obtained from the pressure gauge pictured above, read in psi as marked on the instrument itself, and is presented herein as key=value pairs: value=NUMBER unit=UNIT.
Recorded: value=16 unit=psi
